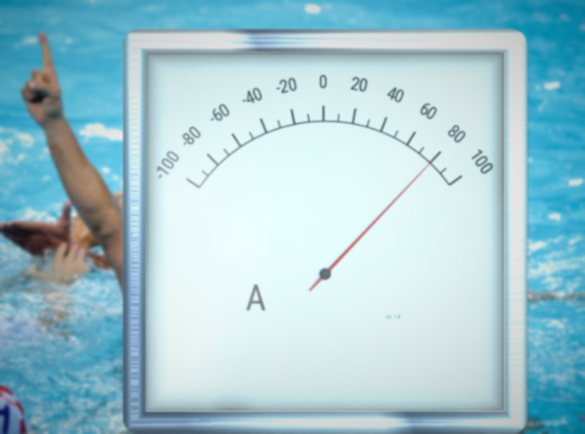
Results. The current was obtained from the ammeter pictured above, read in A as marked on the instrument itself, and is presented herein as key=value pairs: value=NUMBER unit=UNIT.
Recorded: value=80 unit=A
